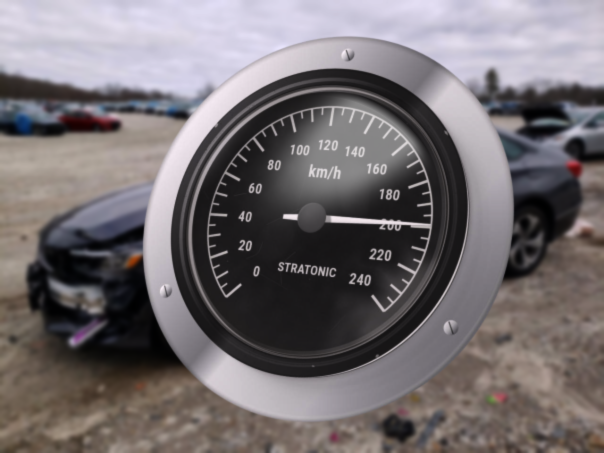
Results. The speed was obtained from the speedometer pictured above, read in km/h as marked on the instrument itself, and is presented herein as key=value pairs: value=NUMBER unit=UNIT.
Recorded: value=200 unit=km/h
